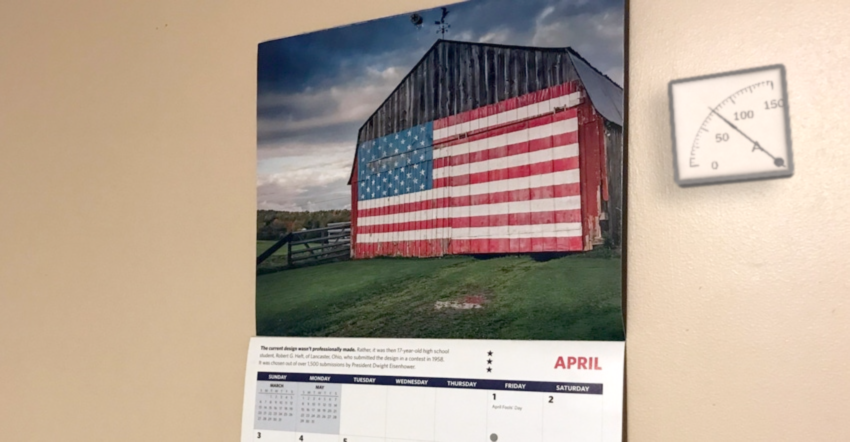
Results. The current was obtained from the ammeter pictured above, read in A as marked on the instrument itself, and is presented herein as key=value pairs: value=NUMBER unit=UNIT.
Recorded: value=75 unit=A
